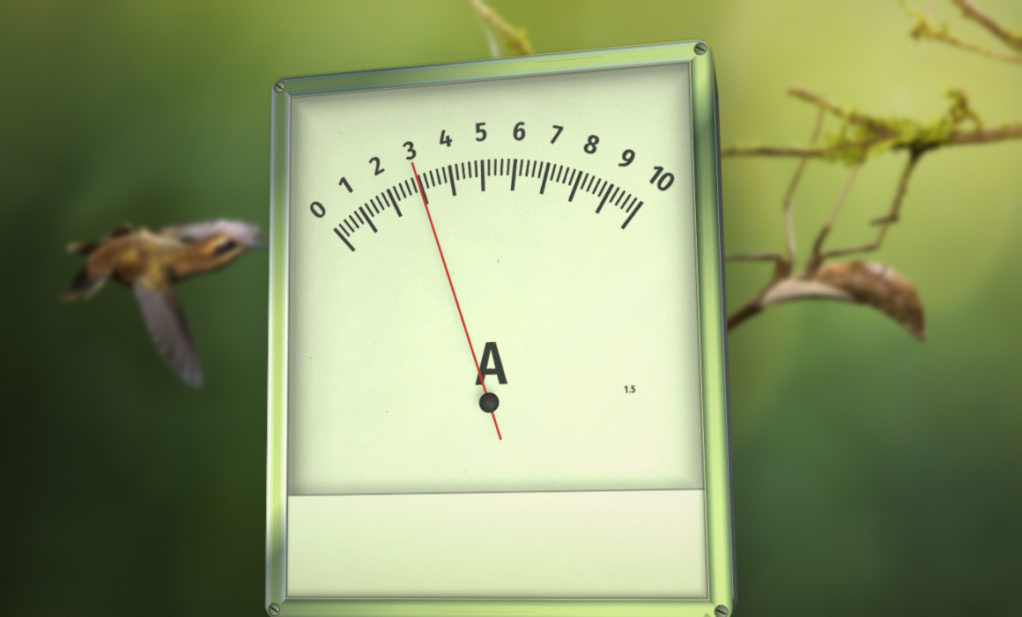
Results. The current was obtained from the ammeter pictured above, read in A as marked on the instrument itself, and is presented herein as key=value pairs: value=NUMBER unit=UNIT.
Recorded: value=3 unit=A
